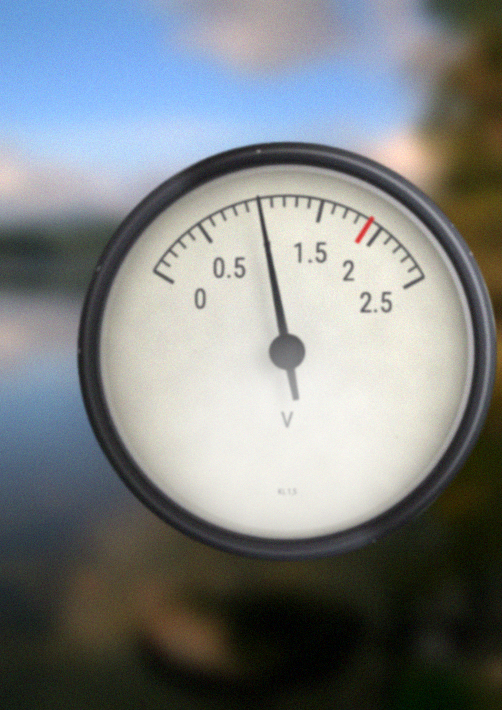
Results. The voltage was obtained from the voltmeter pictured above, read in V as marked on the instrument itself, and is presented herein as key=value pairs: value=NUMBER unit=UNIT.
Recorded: value=1 unit=V
